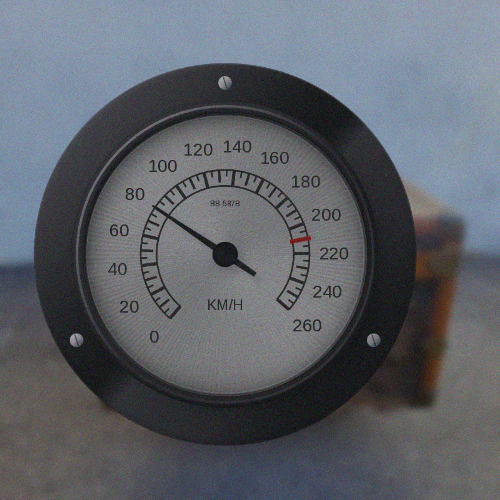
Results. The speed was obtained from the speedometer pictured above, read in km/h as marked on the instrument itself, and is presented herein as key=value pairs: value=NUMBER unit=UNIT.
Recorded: value=80 unit=km/h
